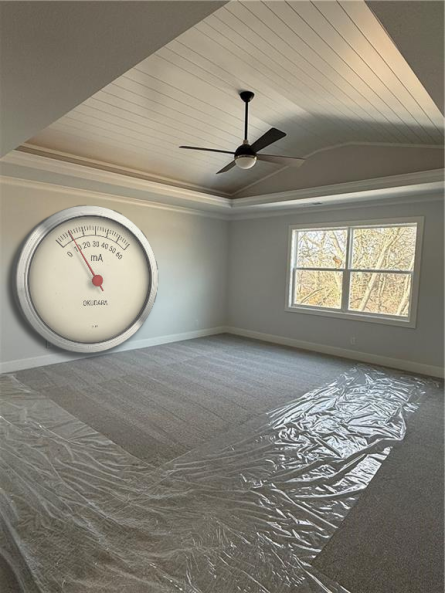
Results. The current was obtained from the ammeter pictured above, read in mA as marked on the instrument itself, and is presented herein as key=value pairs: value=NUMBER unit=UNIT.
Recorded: value=10 unit=mA
